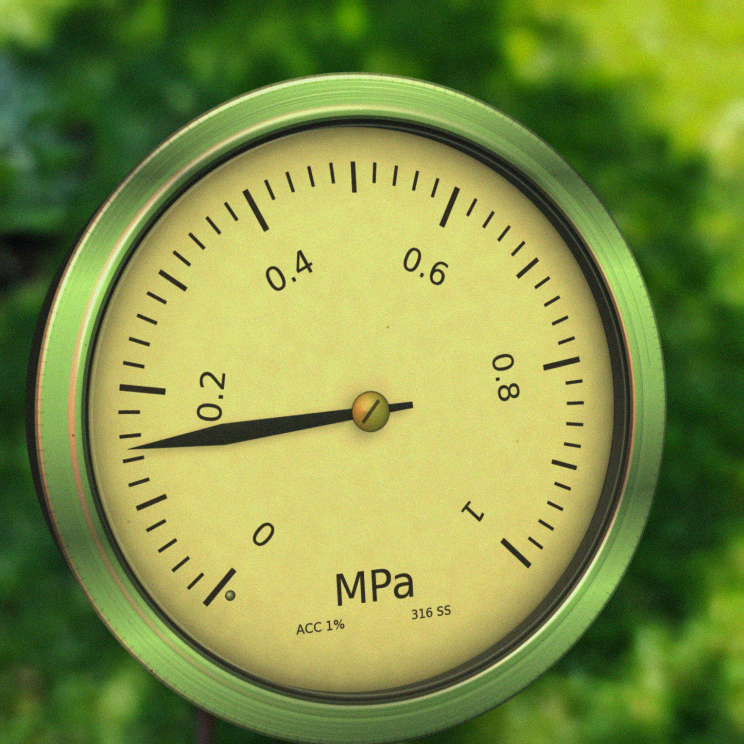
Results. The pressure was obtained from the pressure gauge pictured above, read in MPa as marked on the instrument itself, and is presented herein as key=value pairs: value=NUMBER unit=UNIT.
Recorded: value=0.15 unit=MPa
